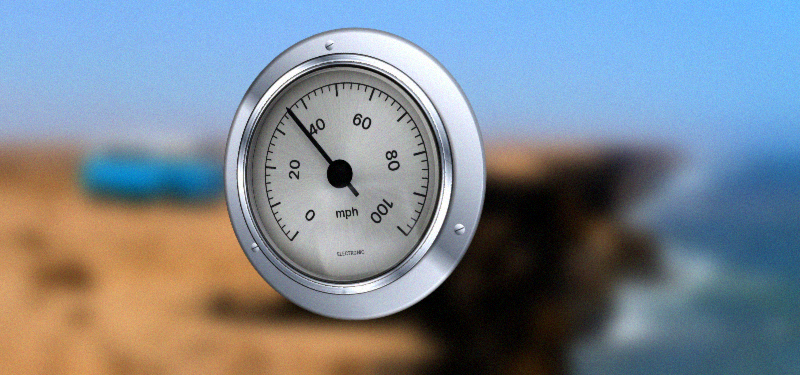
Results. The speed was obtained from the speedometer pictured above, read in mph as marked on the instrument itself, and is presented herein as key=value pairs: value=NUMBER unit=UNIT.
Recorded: value=36 unit=mph
